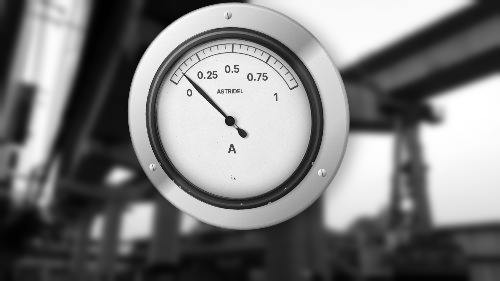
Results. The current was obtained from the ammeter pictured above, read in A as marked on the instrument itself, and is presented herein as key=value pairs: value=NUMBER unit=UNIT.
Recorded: value=0.1 unit=A
